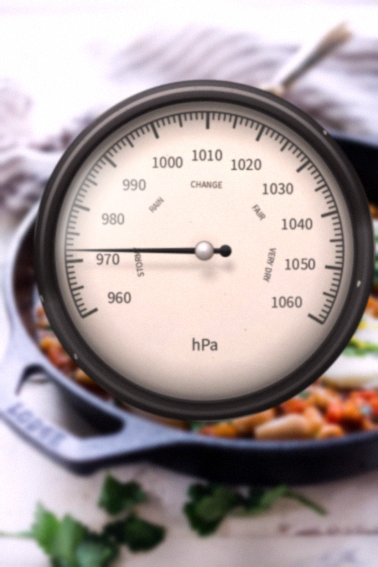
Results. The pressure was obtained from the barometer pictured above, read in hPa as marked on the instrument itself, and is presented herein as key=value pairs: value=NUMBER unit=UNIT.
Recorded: value=972 unit=hPa
